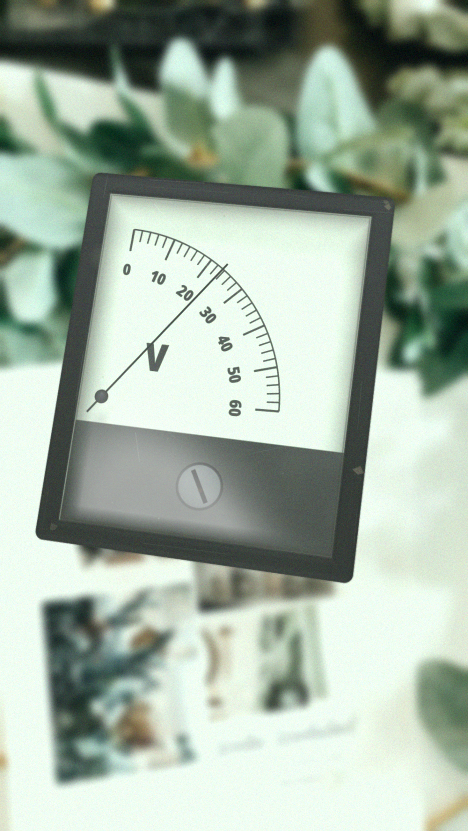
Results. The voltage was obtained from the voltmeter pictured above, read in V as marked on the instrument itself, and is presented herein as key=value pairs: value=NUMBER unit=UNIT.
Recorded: value=24 unit=V
